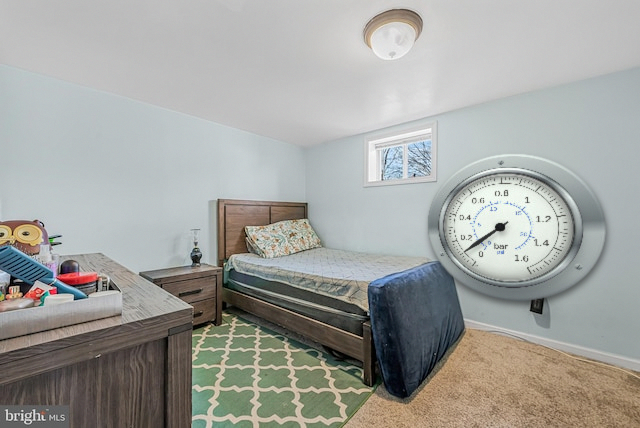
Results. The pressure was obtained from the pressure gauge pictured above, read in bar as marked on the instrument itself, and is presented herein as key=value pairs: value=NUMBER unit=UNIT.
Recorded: value=0.1 unit=bar
